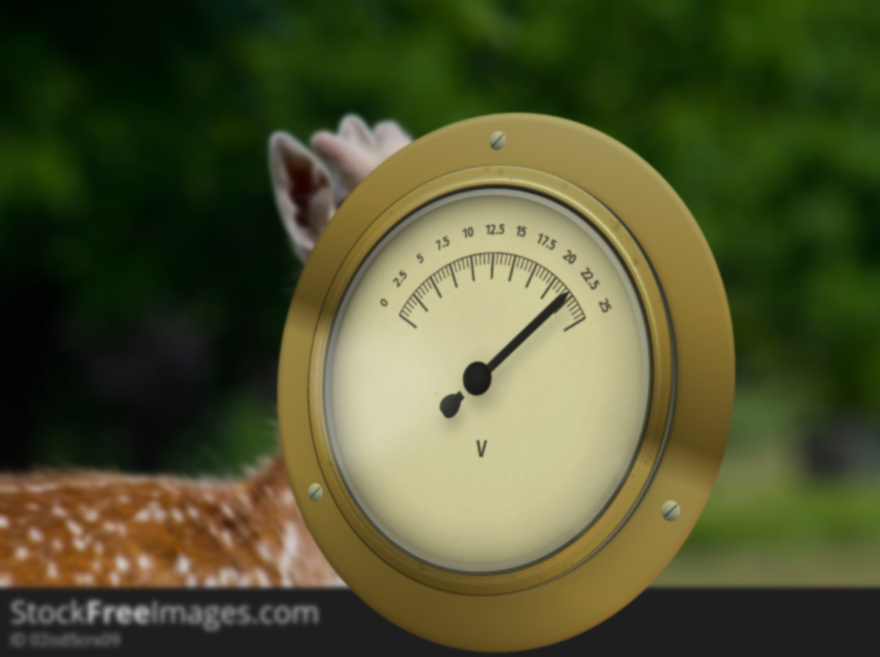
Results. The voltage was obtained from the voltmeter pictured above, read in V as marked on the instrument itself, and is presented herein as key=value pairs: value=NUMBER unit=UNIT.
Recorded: value=22.5 unit=V
